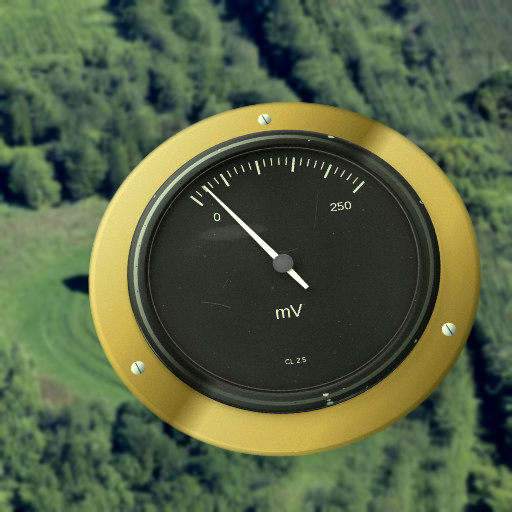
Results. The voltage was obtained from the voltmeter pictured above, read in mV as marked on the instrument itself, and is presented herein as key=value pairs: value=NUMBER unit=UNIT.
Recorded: value=20 unit=mV
